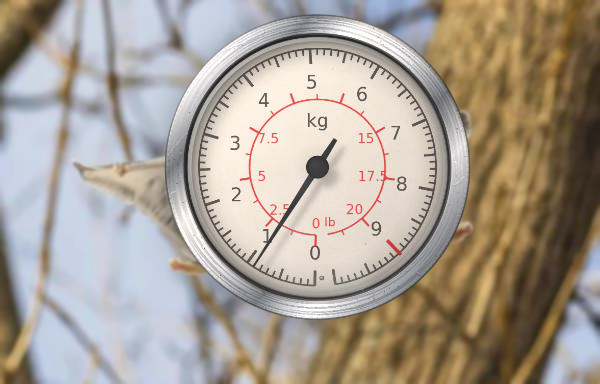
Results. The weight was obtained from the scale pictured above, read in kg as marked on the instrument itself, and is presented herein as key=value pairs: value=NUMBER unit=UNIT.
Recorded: value=0.9 unit=kg
